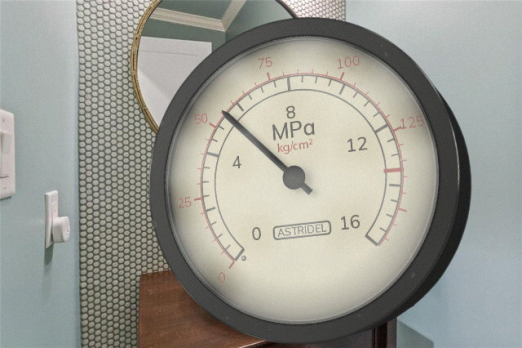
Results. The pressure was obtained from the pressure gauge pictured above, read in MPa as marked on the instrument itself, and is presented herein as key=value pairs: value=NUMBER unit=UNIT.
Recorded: value=5.5 unit=MPa
